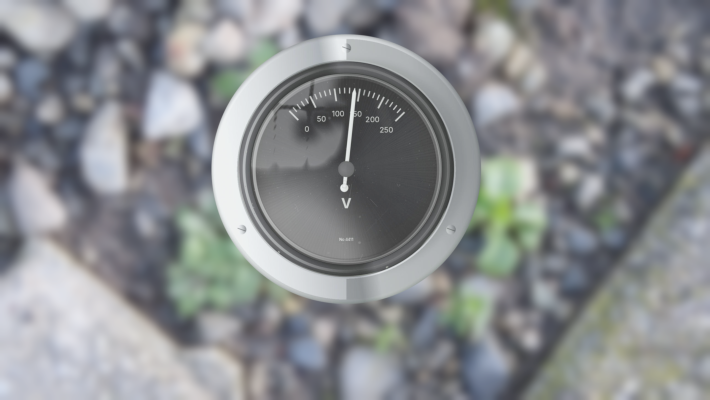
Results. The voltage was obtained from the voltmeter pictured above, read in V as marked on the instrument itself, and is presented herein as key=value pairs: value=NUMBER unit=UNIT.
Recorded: value=140 unit=V
